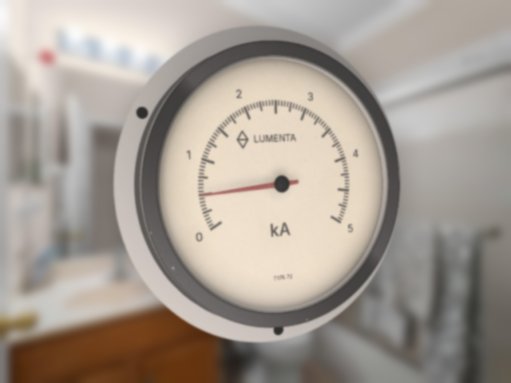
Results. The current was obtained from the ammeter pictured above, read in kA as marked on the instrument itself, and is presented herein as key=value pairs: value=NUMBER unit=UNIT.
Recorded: value=0.5 unit=kA
